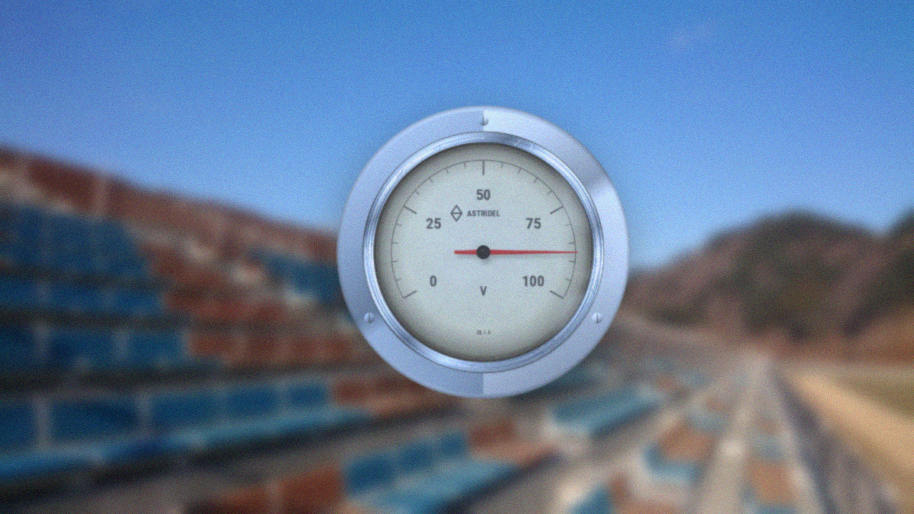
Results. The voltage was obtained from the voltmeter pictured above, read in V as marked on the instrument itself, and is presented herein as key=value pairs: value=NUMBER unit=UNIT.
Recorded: value=87.5 unit=V
